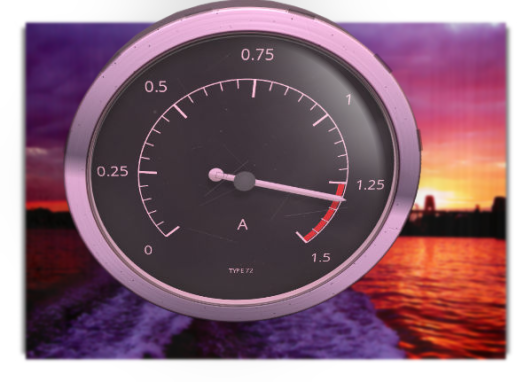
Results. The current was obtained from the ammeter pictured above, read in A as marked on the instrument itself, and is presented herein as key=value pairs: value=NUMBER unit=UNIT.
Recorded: value=1.3 unit=A
